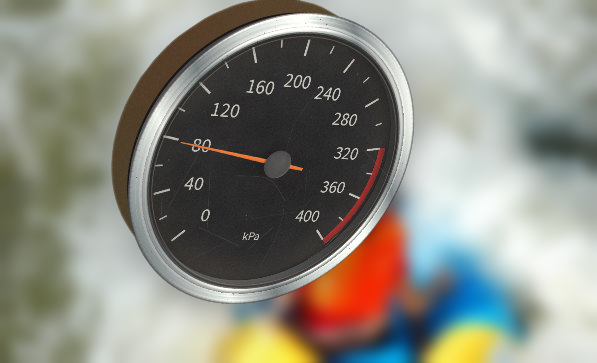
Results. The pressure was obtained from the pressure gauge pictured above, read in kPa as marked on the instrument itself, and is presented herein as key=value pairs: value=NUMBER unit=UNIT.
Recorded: value=80 unit=kPa
